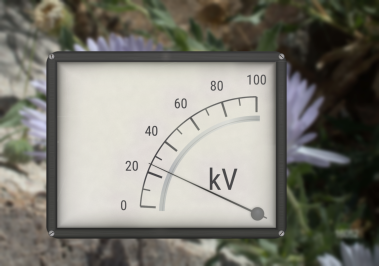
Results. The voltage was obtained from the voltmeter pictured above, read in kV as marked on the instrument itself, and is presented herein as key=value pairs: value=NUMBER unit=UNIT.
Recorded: value=25 unit=kV
